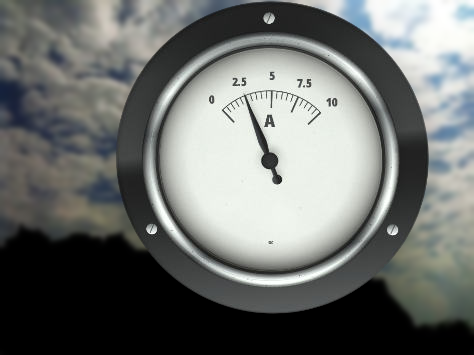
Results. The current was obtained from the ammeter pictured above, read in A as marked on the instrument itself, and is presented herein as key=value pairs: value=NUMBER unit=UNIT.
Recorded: value=2.5 unit=A
